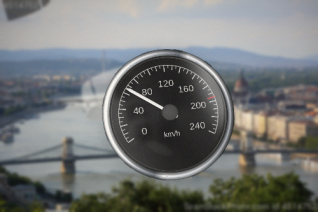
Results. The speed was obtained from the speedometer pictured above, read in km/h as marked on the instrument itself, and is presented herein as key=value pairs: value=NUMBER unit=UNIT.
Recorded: value=65 unit=km/h
